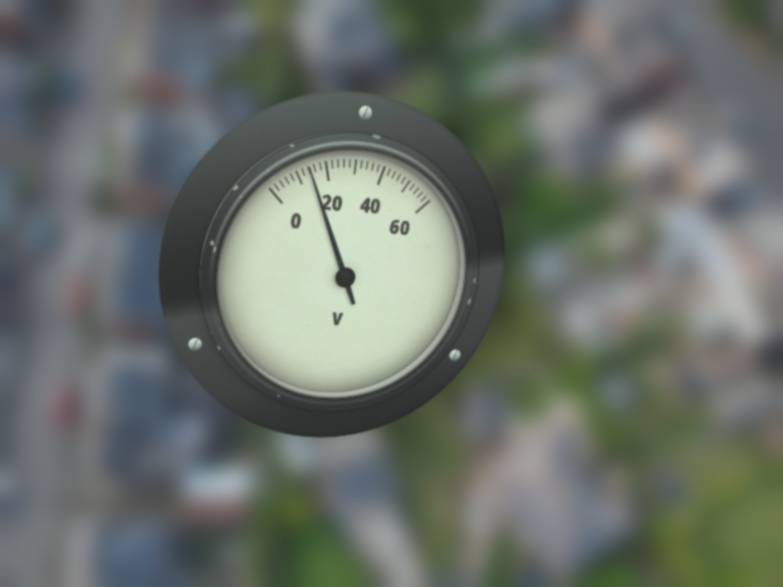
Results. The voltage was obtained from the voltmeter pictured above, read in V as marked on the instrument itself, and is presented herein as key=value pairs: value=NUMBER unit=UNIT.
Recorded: value=14 unit=V
